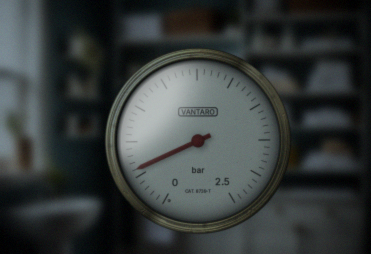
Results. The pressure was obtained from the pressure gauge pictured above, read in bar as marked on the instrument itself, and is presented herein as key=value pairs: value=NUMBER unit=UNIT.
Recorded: value=0.3 unit=bar
